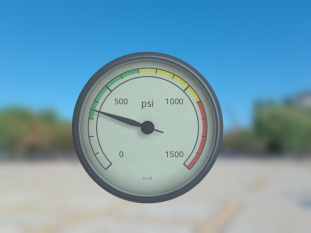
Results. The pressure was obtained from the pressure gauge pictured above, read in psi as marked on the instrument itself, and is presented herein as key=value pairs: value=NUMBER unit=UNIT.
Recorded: value=350 unit=psi
